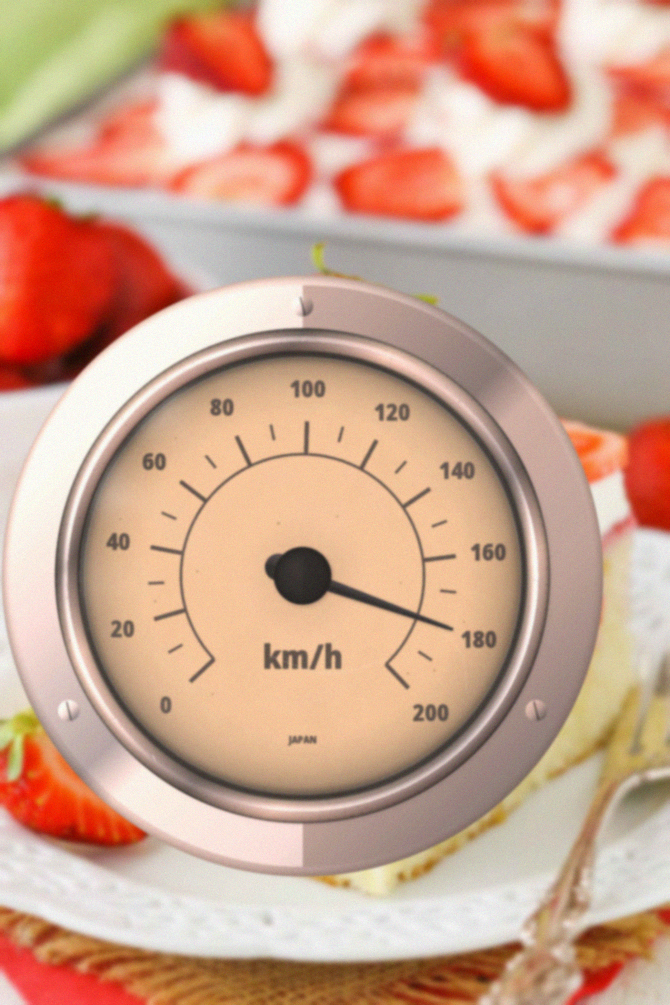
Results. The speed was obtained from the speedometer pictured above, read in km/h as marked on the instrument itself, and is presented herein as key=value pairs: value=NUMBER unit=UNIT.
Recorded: value=180 unit=km/h
